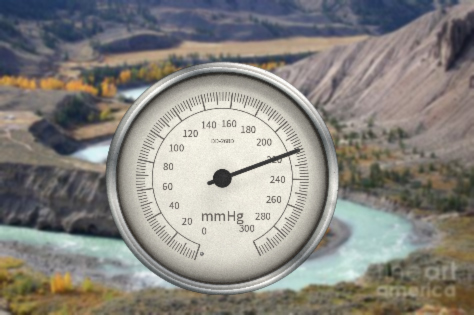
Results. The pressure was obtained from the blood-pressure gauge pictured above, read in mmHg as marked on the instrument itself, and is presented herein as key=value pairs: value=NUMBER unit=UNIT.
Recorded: value=220 unit=mmHg
